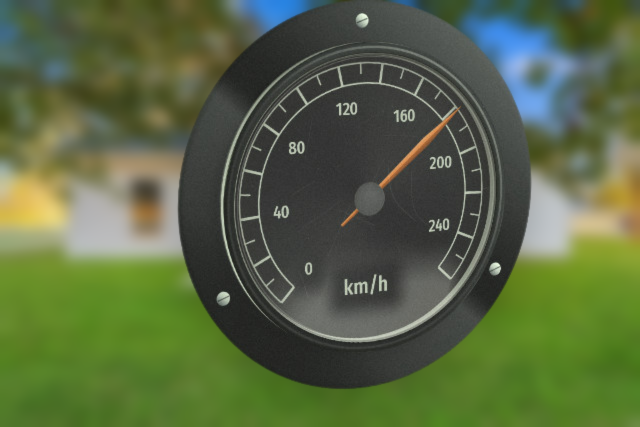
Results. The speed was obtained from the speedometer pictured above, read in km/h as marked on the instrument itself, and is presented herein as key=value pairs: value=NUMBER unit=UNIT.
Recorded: value=180 unit=km/h
